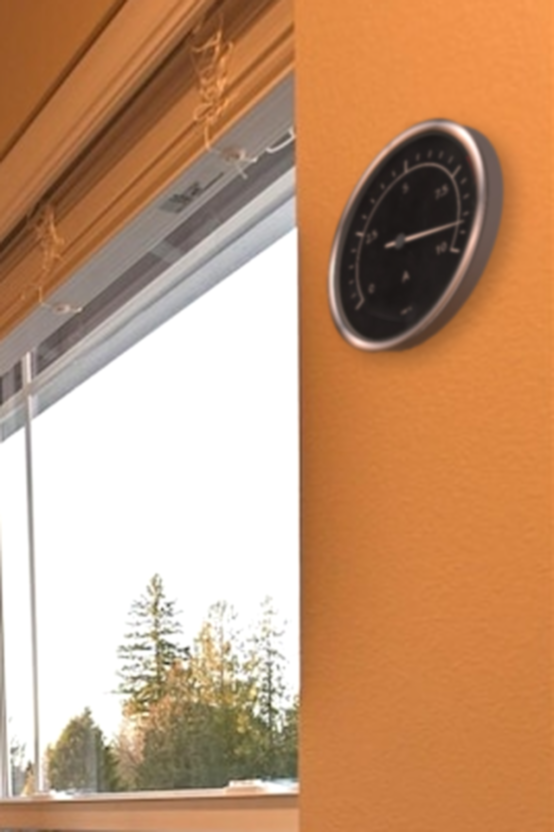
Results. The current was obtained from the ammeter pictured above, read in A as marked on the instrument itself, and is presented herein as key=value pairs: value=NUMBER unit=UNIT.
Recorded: value=9.25 unit=A
